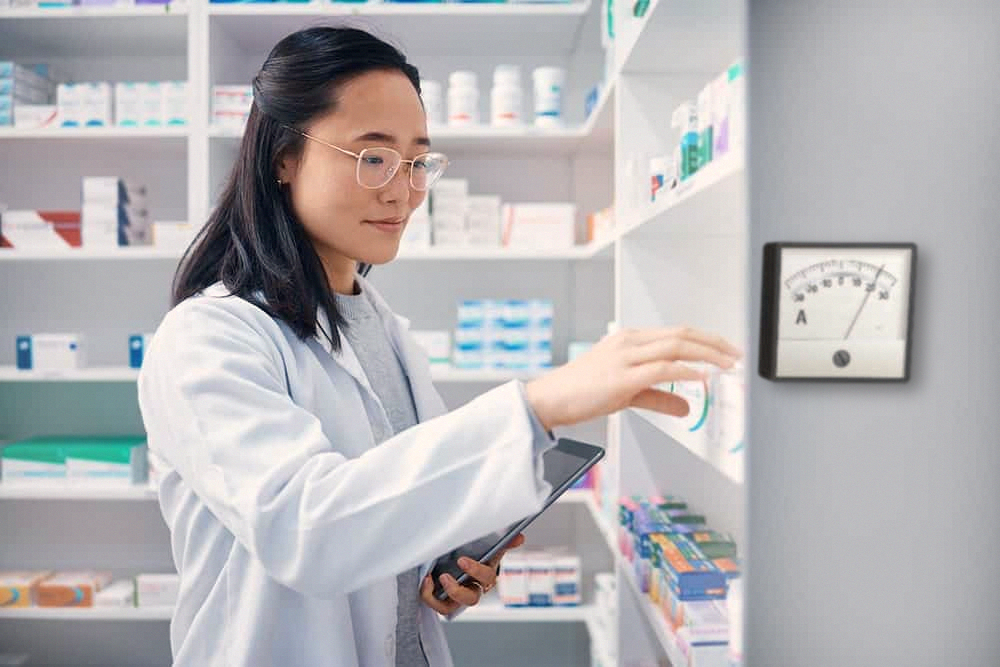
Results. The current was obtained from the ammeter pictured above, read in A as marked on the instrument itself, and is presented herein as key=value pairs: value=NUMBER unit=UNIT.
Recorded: value=20 unit=A
